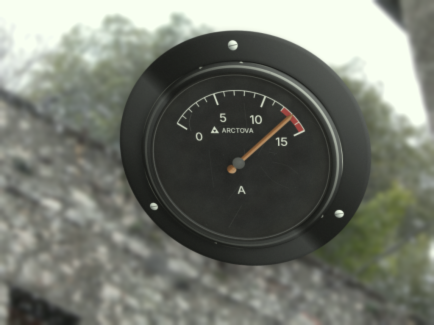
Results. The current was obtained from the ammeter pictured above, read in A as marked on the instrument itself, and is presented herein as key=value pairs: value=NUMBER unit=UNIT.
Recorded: value=13 unit=A
